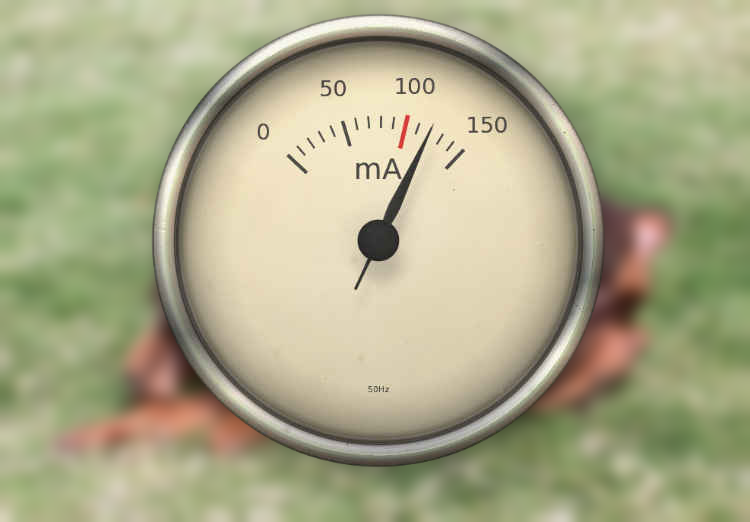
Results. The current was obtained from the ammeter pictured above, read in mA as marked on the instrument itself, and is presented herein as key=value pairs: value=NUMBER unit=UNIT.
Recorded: value=120 unit=mA
